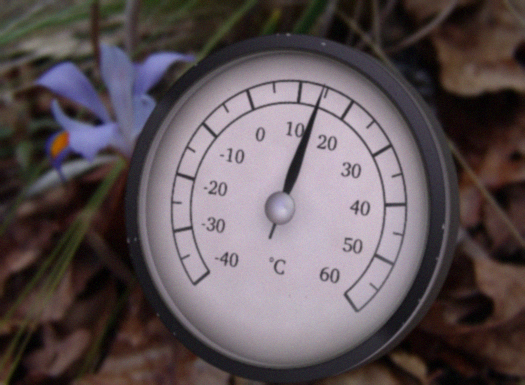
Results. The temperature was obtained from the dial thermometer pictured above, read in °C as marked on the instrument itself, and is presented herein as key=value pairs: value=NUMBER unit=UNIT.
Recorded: value=15 unit=°C
